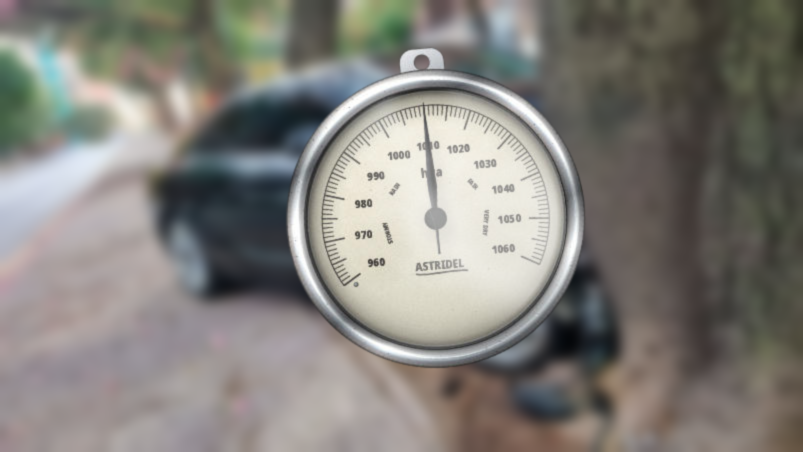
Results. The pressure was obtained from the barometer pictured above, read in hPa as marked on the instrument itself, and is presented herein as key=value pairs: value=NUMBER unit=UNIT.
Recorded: value=1010 unit=hPa
